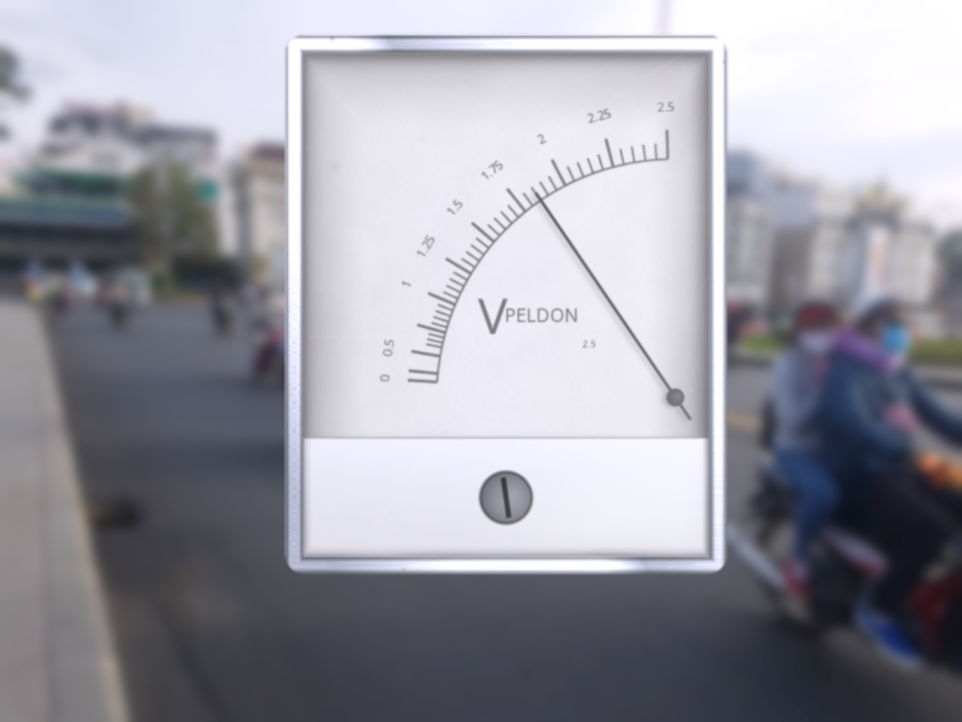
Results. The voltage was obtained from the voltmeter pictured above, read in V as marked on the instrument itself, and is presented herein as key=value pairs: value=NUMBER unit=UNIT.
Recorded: value=1.85 unit=V
